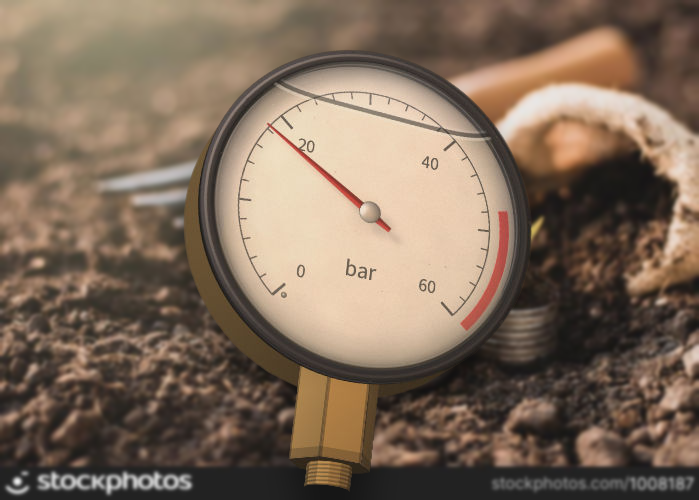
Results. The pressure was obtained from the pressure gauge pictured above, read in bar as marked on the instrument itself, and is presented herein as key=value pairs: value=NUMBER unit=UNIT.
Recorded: value=18 unit=bar
